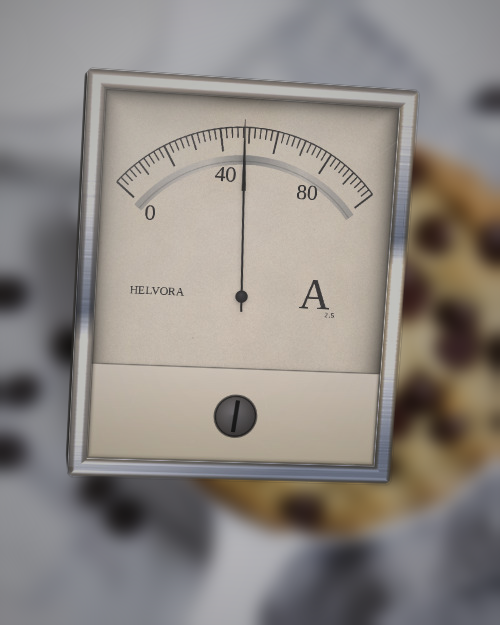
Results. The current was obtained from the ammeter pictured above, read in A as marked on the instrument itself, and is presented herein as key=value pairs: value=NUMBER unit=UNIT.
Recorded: value=48 unit=A
